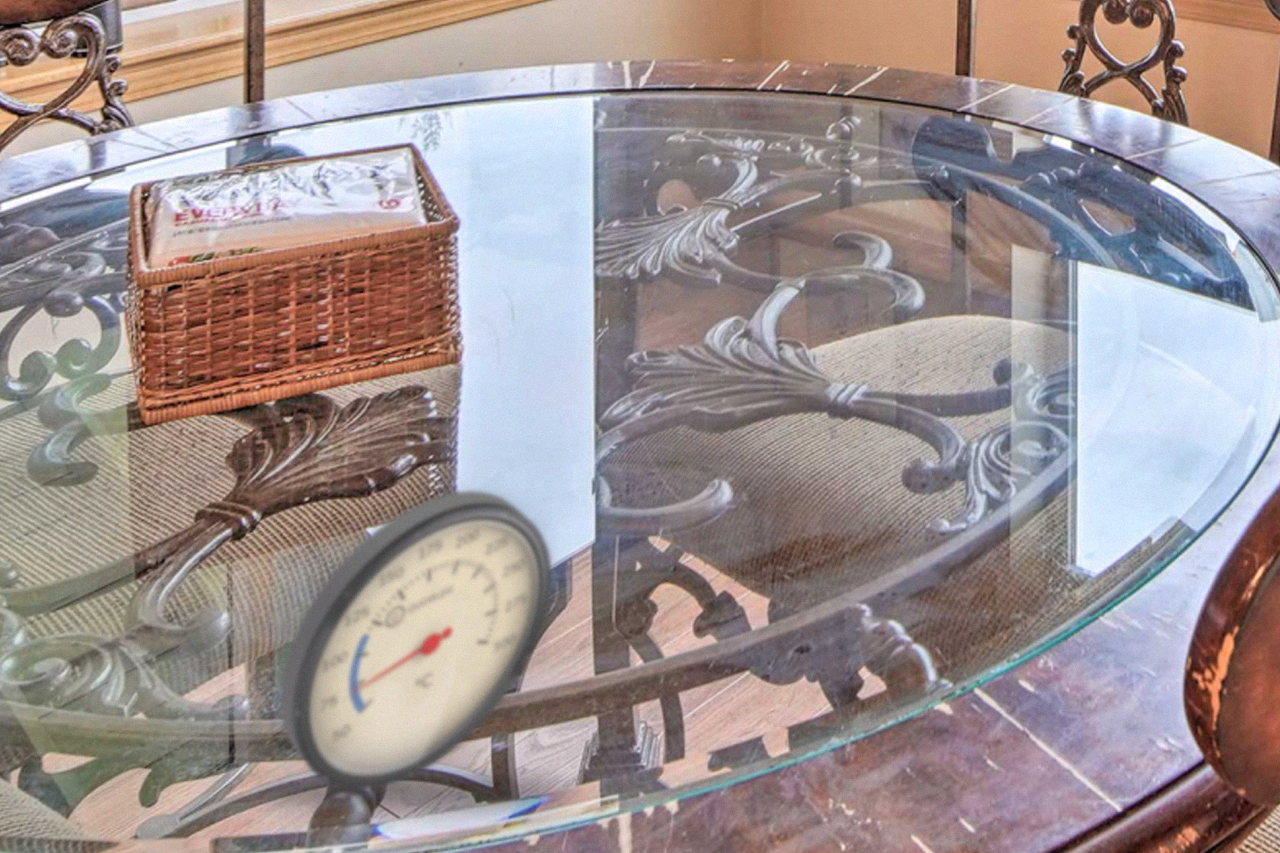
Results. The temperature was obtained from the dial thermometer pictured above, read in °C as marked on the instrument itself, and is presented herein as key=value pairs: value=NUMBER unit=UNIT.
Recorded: value=75 unit=°C
